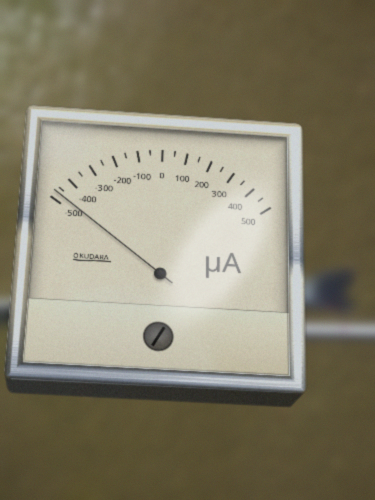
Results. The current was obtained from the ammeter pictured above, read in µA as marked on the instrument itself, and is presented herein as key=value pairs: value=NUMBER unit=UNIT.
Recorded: value=-475 unit=µA
